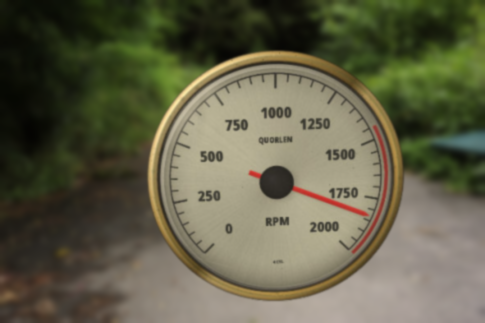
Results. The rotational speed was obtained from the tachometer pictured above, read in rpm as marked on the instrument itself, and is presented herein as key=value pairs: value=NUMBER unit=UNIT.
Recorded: value=1825 unit=rpm
